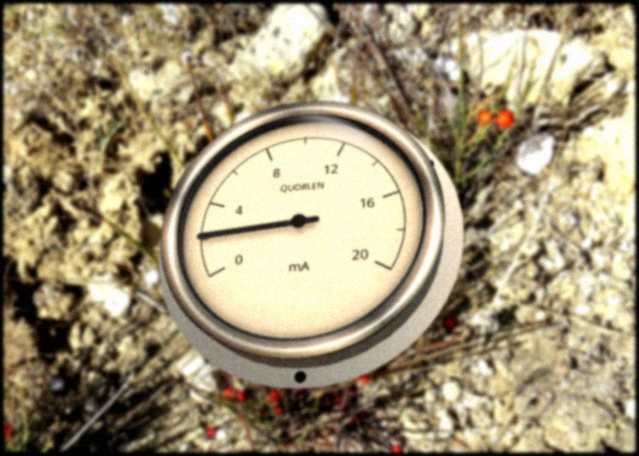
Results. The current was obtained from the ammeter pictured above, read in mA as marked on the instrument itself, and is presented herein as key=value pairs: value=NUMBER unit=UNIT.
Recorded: value=2 unit=mA
